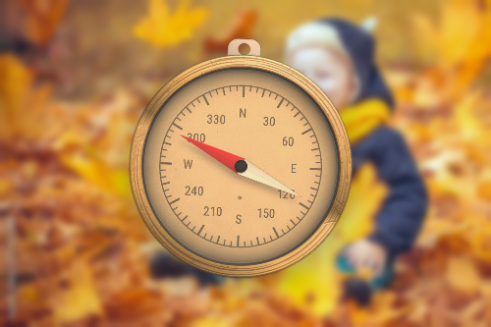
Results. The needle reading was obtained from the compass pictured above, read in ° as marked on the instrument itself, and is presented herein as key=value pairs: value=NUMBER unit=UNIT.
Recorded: value=295 unit=°
